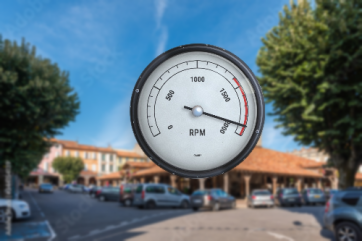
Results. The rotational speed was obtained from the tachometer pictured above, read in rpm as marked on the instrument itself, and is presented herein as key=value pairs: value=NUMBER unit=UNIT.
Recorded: value=1900 unit=rpm
